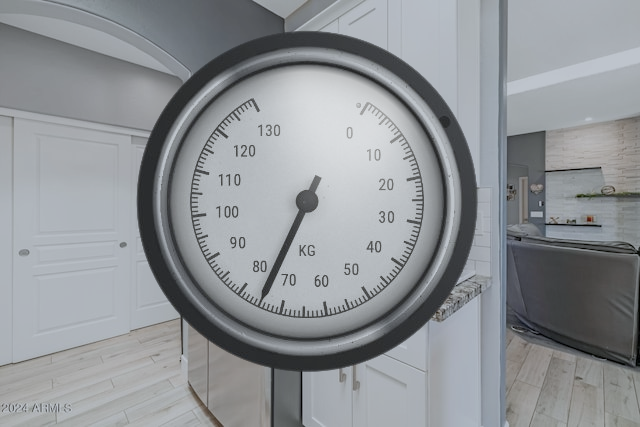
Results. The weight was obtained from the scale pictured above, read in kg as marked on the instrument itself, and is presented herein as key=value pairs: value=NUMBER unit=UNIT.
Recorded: value=75 unit=kg
